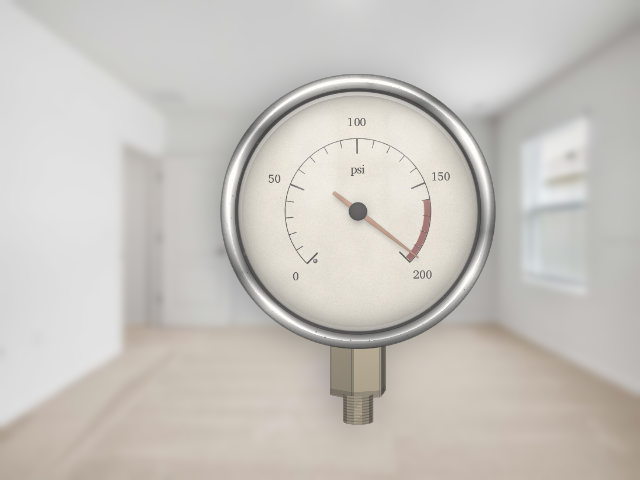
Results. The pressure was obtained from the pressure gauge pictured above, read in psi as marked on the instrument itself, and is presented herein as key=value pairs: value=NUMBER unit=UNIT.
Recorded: value=195 unit=psi
